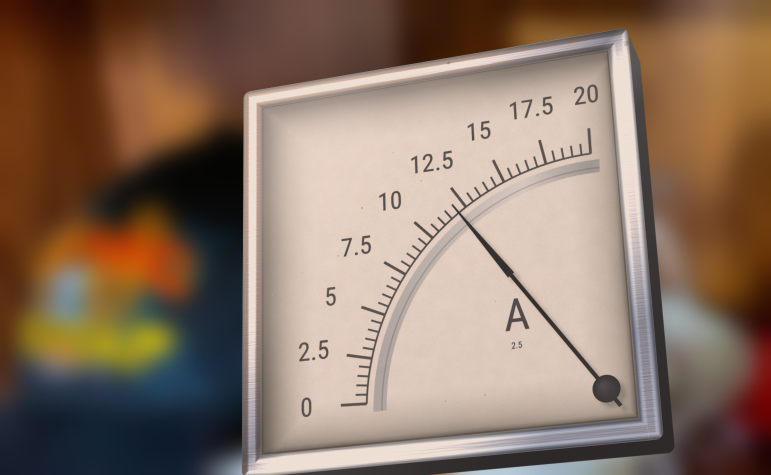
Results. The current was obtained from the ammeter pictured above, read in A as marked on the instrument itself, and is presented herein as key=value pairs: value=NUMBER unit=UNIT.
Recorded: value=12 unit=A
